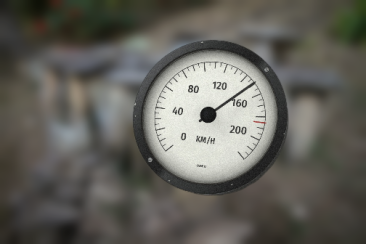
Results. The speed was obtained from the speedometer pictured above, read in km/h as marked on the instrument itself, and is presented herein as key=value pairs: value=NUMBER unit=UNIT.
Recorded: value=150 unit=km/h
